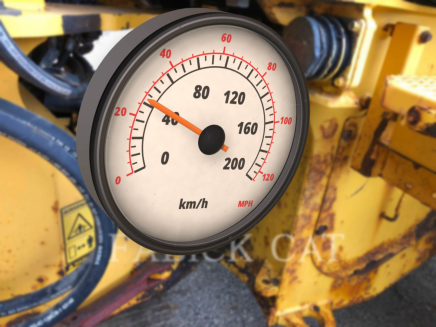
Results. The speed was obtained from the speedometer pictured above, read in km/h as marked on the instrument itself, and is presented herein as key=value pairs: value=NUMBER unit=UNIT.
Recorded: value=42.5 unit=km/h
